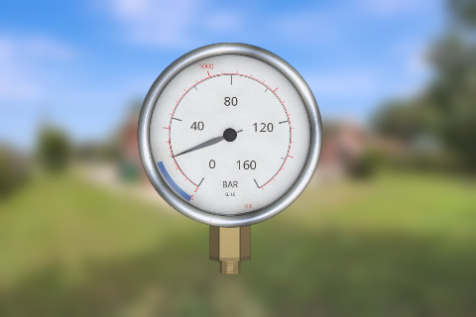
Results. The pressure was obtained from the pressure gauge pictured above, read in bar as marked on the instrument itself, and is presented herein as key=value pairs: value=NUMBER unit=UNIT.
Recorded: value=20 unit=bar
